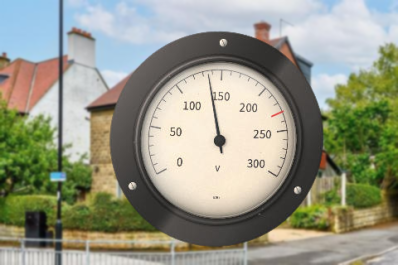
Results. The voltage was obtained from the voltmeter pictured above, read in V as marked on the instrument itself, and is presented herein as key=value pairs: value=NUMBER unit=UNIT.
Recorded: value=135 unit=V
